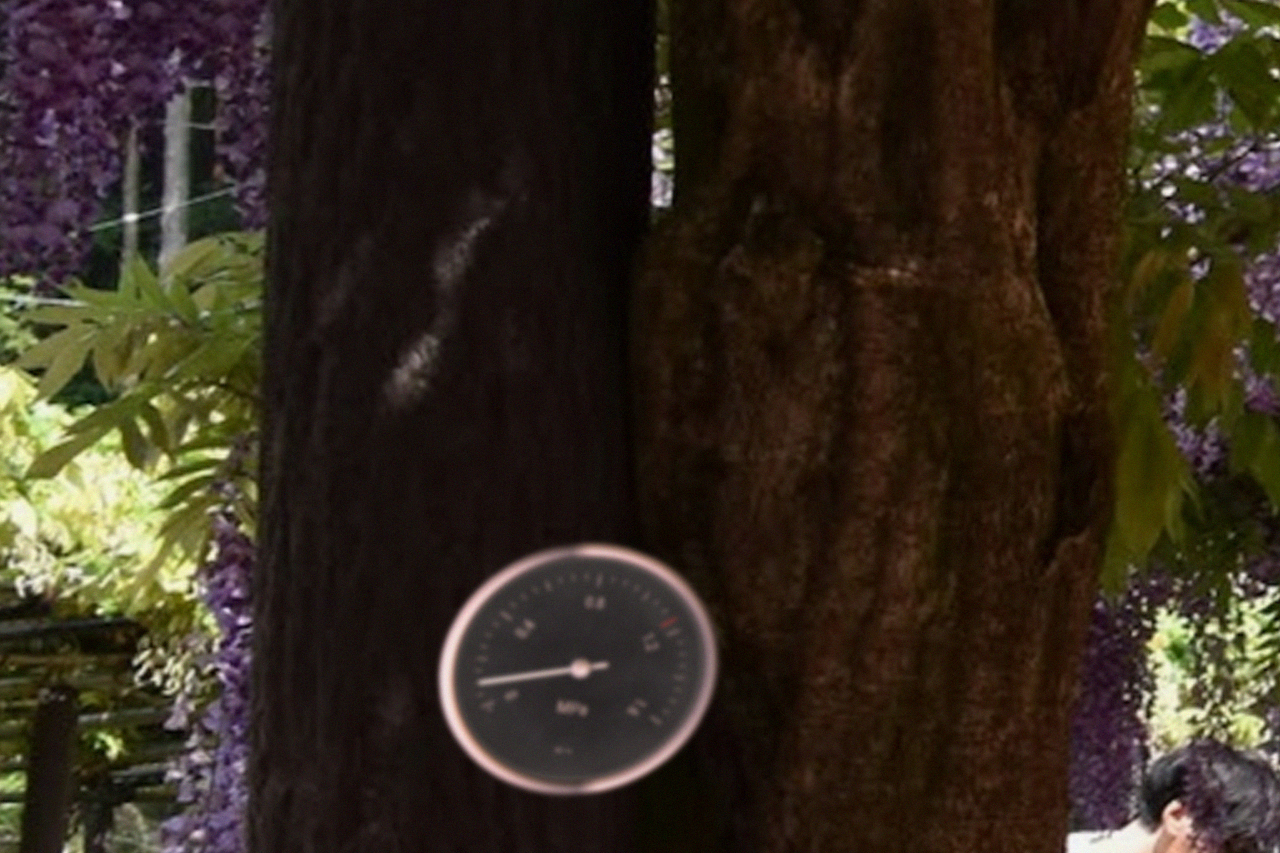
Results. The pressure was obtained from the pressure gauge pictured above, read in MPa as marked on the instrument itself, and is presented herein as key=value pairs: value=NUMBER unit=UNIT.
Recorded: value=0.1 unit=MPa
